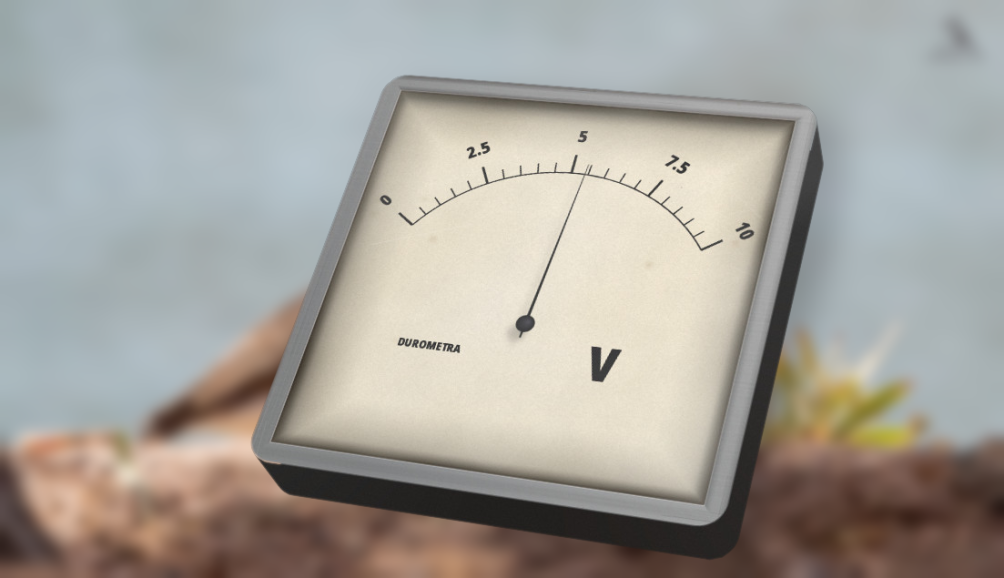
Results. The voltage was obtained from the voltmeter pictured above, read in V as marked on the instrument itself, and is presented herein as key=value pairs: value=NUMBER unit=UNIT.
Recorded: value=5.5 unit=V
